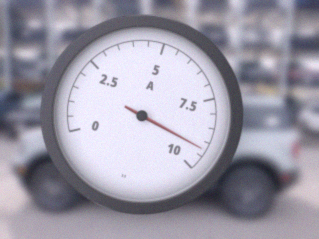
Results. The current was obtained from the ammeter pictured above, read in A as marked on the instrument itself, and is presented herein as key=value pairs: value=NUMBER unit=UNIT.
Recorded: value=9.25 unit=A
